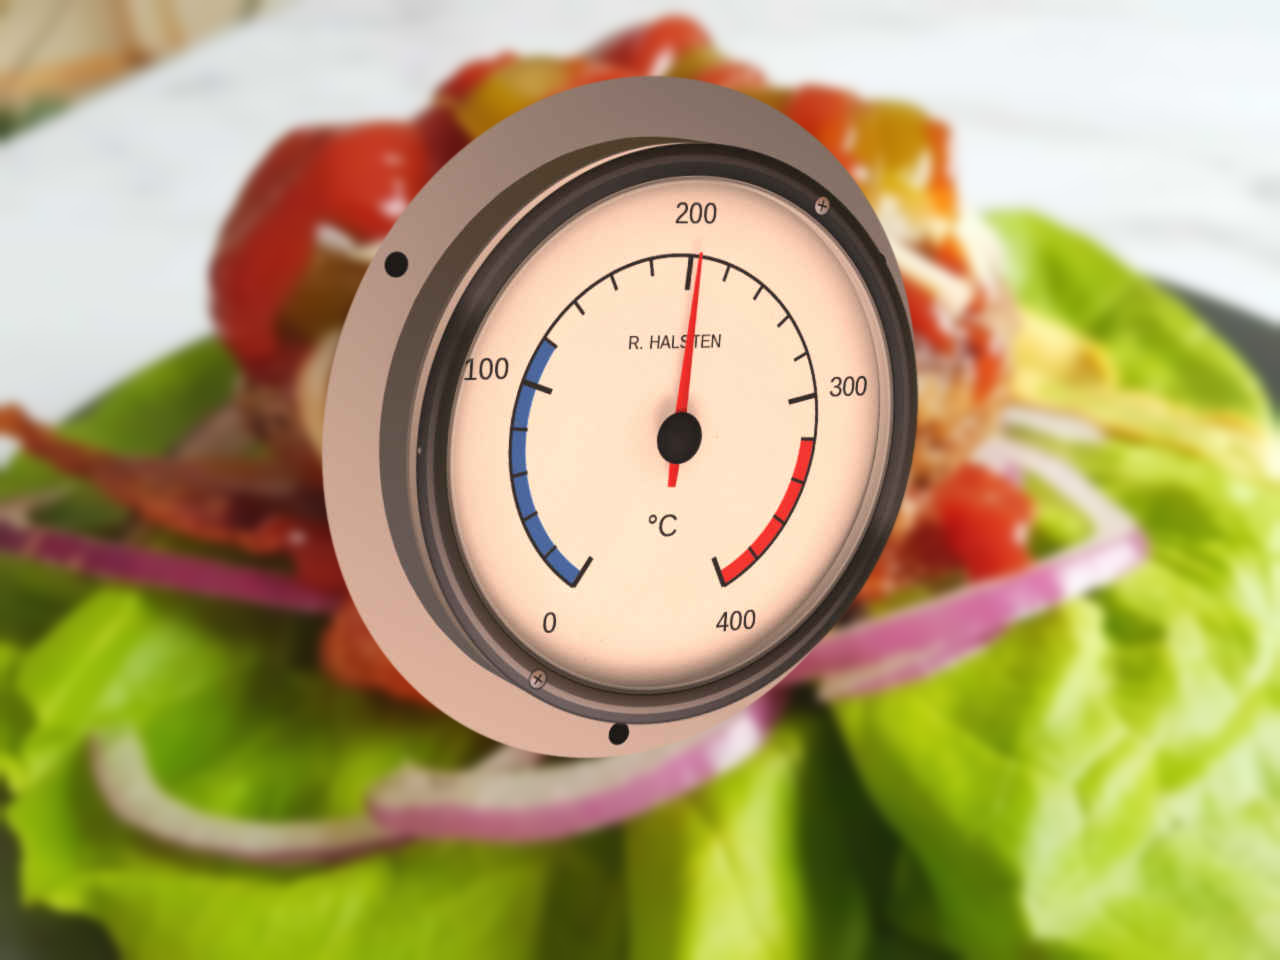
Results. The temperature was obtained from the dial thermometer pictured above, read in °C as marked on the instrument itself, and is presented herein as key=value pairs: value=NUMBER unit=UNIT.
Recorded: value=200 unit=°C
